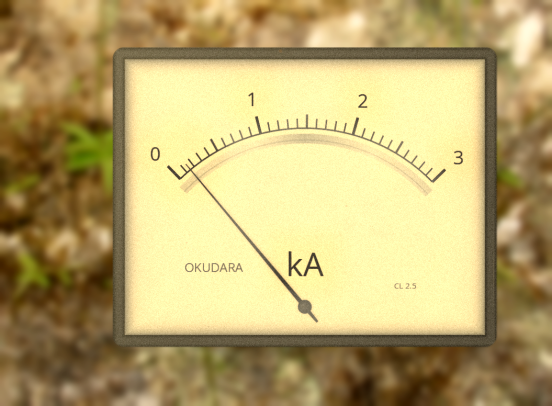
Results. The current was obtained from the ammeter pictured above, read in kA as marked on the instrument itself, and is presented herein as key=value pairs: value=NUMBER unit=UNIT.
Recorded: value=0.15 unit=kA
